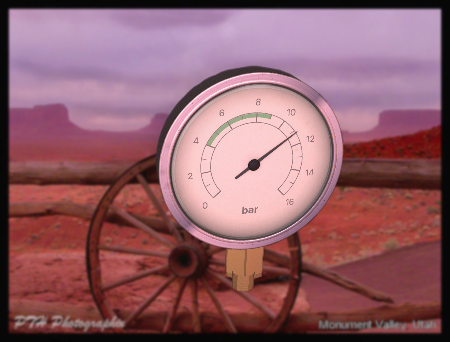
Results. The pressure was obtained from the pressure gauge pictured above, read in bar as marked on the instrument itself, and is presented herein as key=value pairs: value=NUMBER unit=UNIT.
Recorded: value=11 unit=bar
